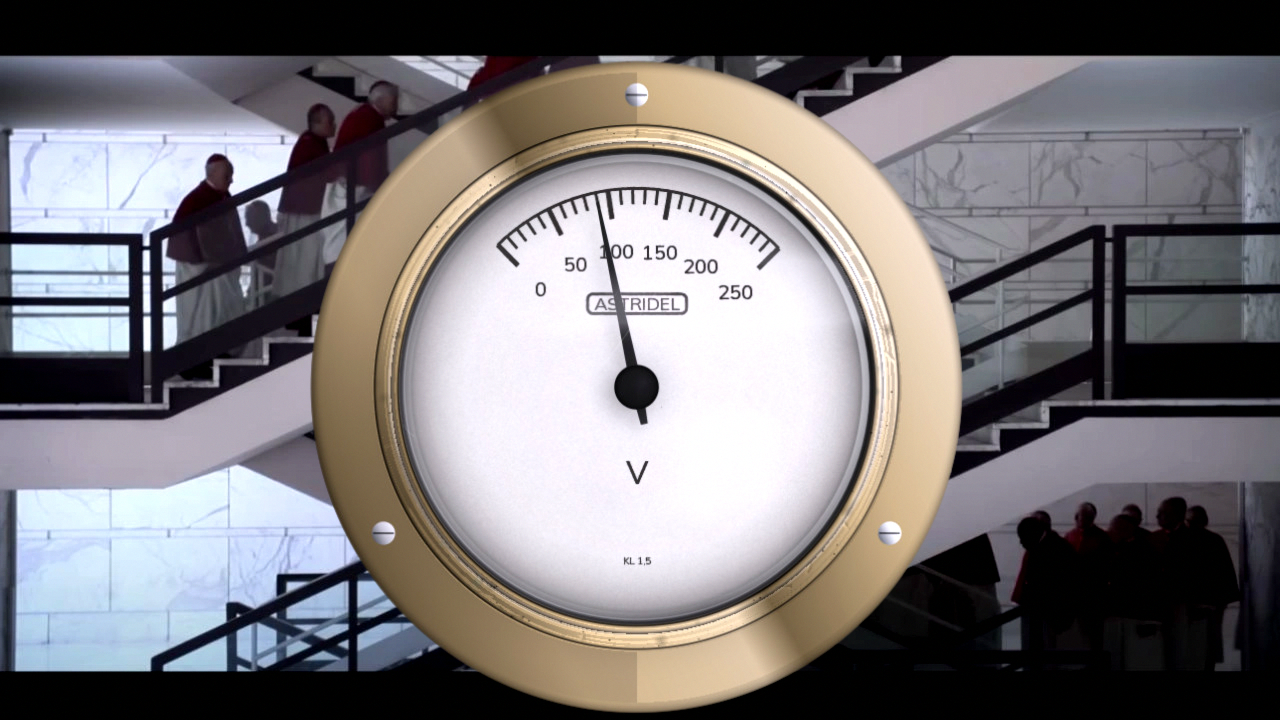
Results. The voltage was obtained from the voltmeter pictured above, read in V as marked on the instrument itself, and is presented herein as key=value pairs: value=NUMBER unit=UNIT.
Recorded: value=90 unit=V
